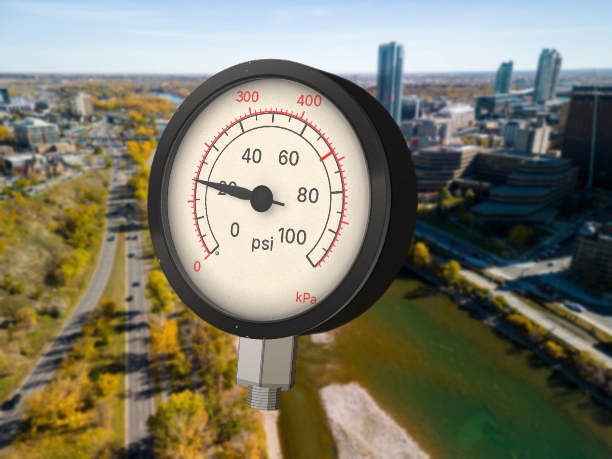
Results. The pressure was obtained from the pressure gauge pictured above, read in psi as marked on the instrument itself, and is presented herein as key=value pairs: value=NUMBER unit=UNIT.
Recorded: value=20 unit=psi
